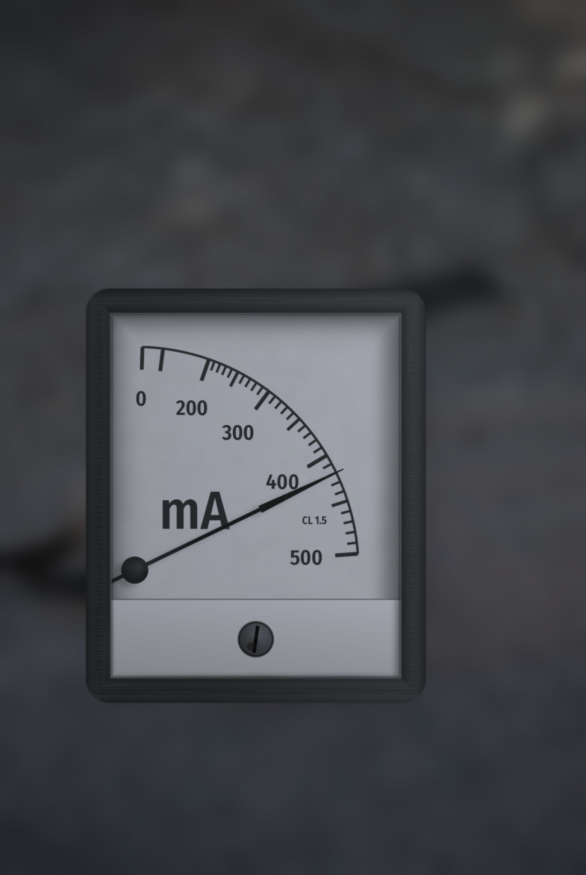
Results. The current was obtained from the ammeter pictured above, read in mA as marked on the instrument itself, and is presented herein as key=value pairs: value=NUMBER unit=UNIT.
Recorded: value=420 unit=mA
